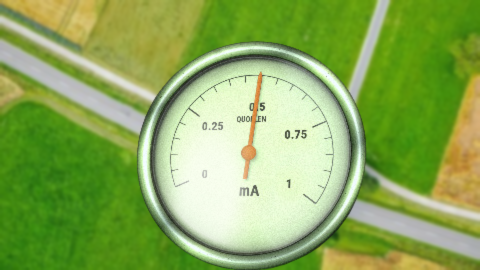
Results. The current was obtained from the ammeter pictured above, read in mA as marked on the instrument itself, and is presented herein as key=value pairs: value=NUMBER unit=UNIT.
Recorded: value=0.5 unit=mA
